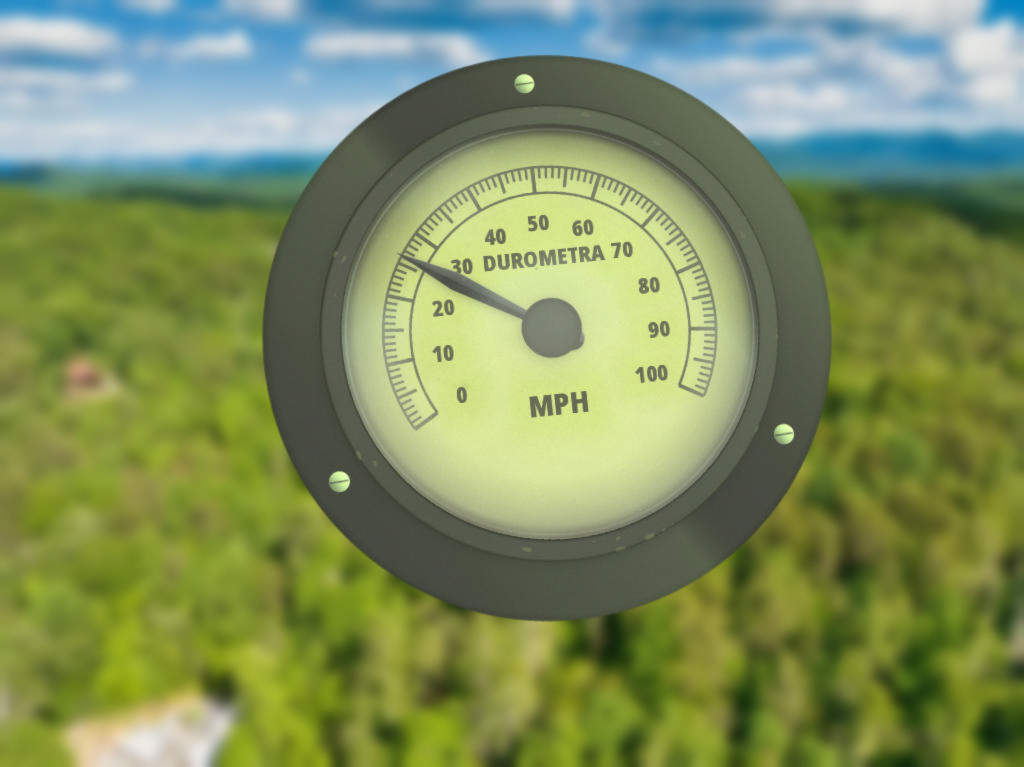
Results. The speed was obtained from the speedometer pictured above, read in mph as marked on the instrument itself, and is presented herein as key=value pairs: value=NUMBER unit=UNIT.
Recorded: value=26 unit=mph
